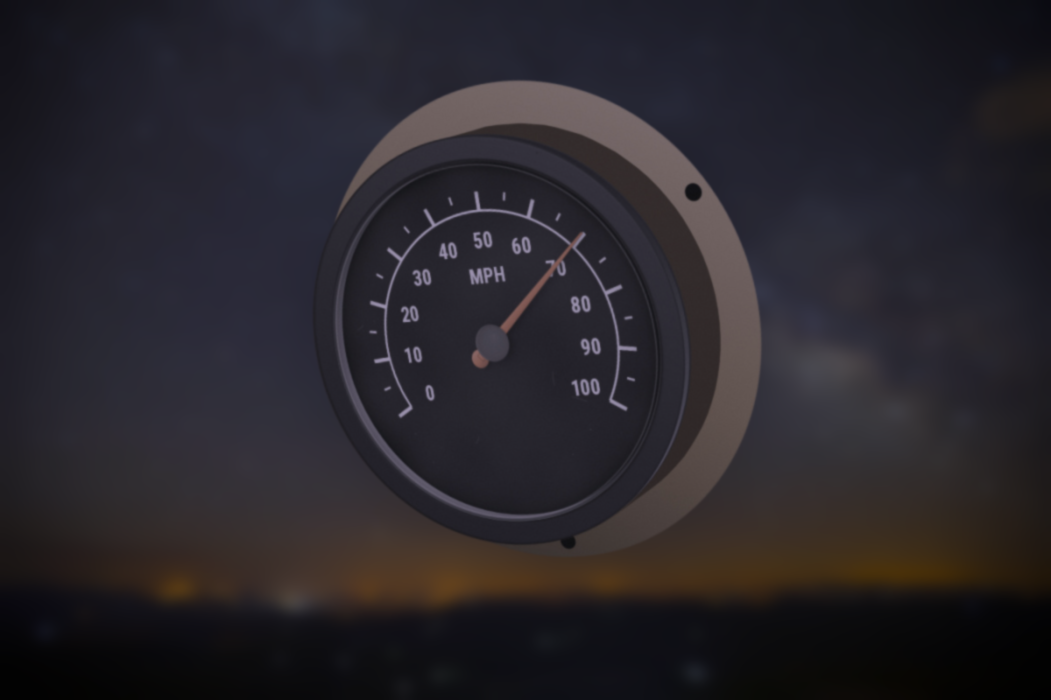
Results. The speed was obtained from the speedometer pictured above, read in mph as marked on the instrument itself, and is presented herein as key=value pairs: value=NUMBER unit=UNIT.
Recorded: value=70 unit=mph
